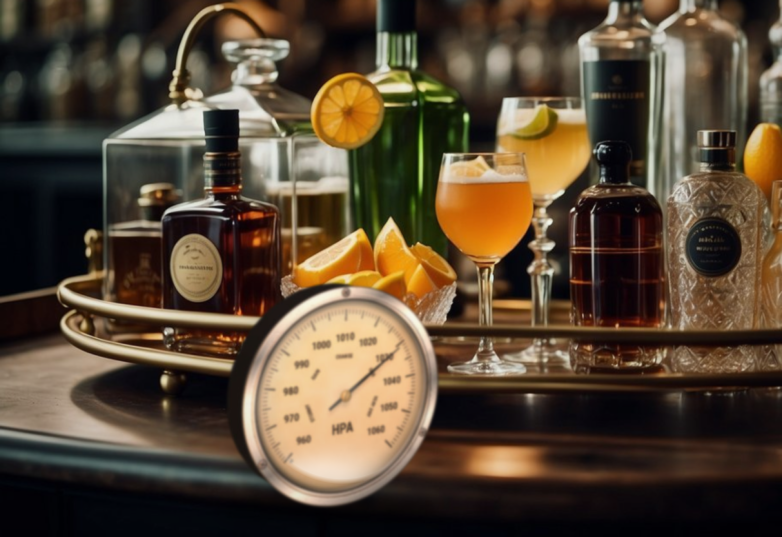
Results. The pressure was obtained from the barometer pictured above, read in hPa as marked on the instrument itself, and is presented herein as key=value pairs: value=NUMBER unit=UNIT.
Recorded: value=1030 unit=hPa
